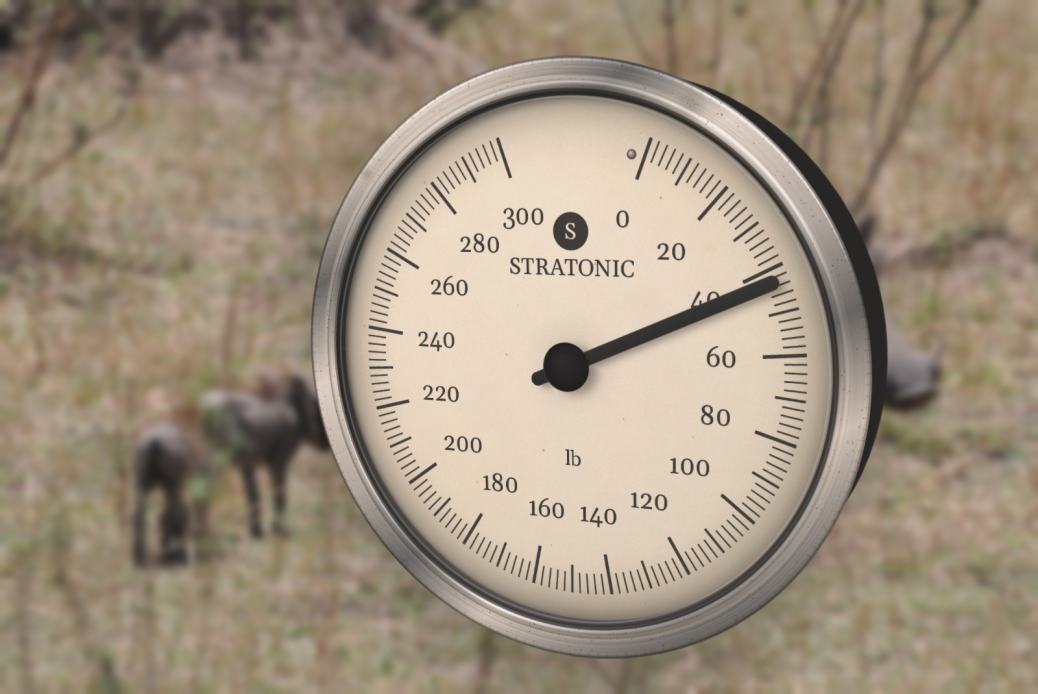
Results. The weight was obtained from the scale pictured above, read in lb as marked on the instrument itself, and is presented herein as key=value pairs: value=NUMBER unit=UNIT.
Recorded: value=43 unit=lb
